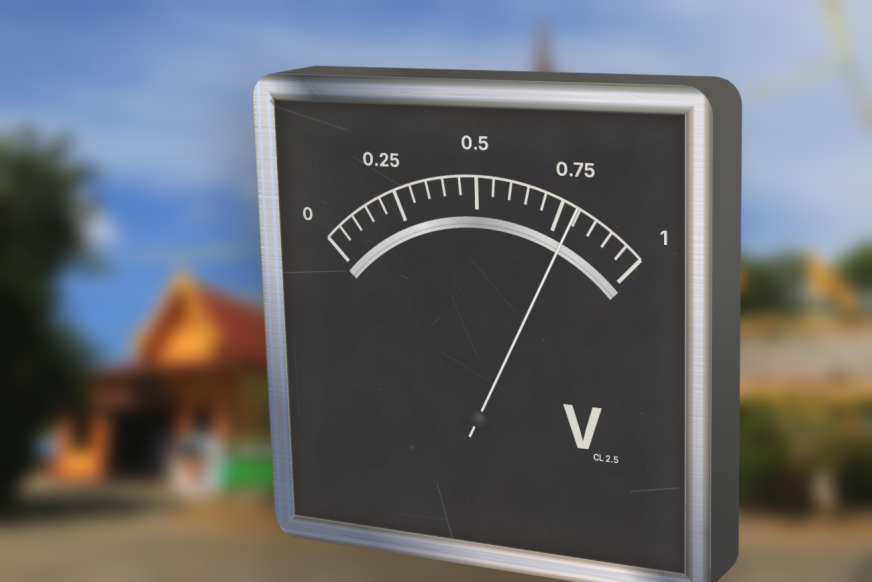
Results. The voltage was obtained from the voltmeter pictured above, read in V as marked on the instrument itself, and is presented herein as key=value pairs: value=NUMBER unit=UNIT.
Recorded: value=0.8 unit=V
